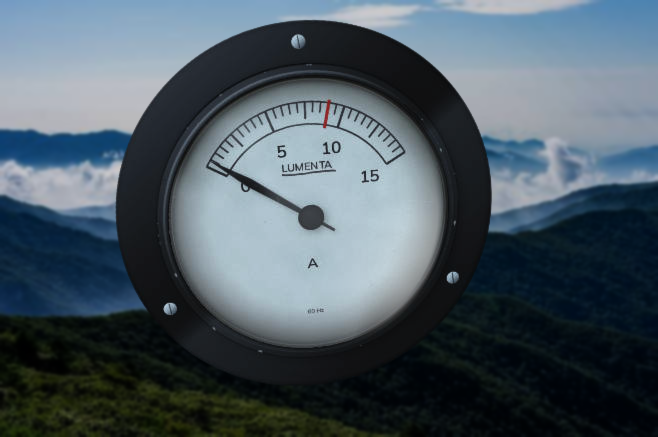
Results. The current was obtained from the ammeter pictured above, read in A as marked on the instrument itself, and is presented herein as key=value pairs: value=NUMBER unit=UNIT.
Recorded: value=0.5 unit=A
